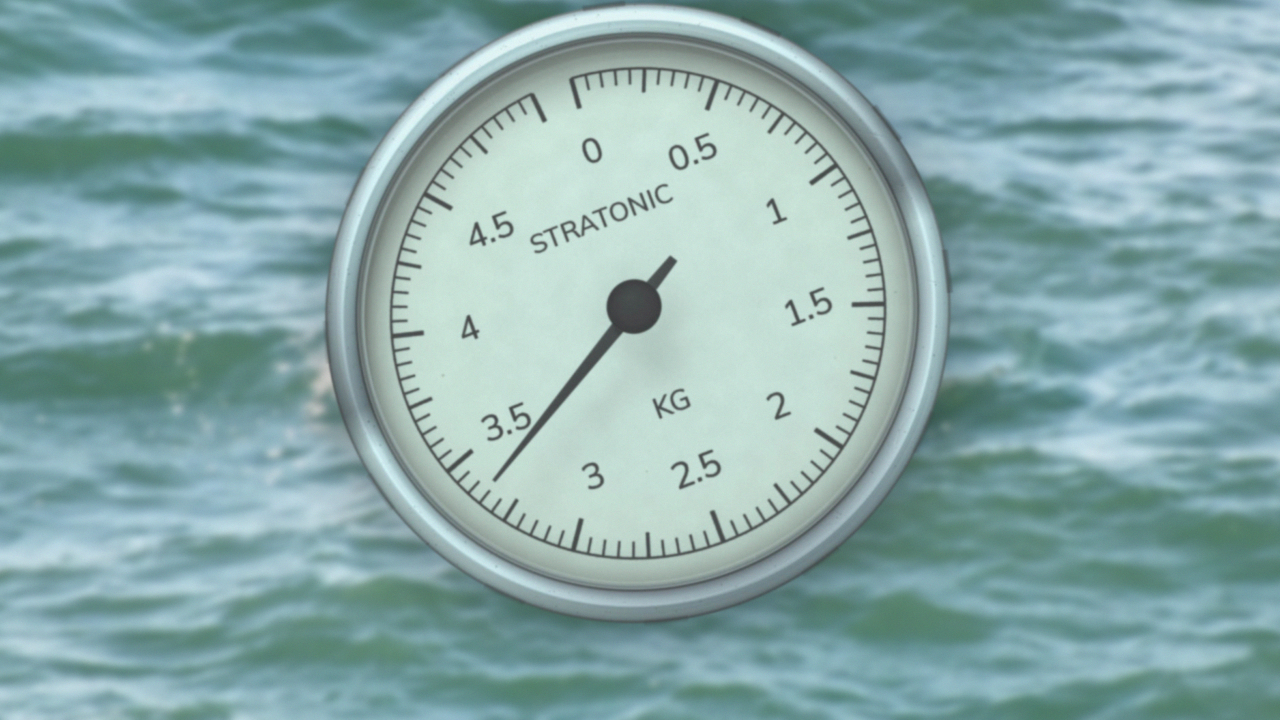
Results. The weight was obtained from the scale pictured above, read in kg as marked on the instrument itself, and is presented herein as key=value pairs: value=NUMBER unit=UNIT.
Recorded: value=3.35 unit=kg
